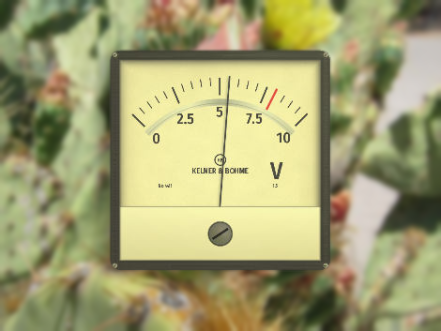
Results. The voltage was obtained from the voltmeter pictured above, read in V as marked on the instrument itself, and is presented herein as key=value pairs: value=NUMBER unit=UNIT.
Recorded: value=5.5 unit=V
